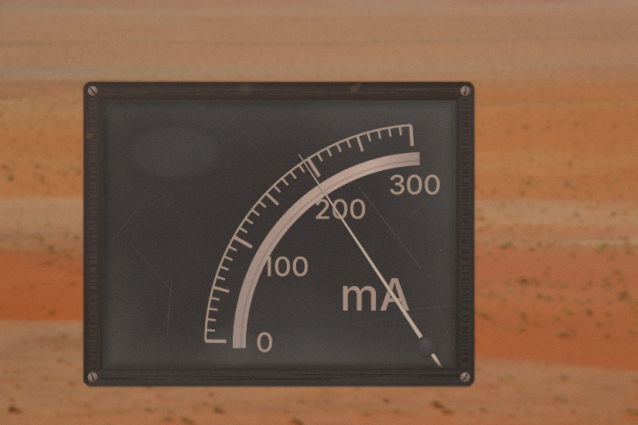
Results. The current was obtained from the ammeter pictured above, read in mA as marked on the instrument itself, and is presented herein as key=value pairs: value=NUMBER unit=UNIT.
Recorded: value=195 unit=mA
